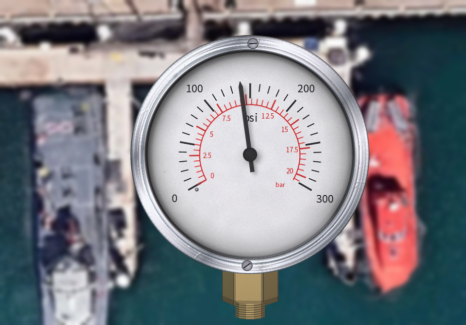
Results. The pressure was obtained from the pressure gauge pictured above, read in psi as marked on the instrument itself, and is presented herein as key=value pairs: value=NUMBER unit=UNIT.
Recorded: value=140 unit=psi
